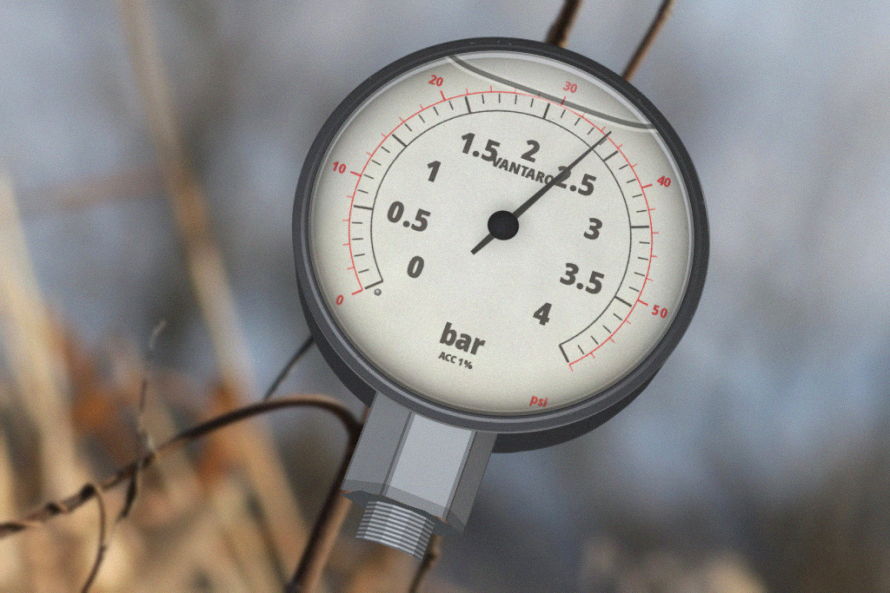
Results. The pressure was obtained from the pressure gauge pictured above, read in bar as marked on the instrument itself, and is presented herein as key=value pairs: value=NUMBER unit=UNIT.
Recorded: value=2.4 unit=bar
